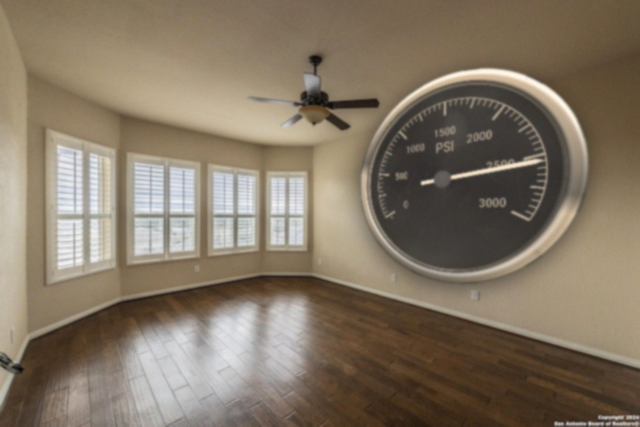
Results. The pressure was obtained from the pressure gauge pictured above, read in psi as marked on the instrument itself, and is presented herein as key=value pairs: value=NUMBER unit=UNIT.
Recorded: value=2550 unit=psi
